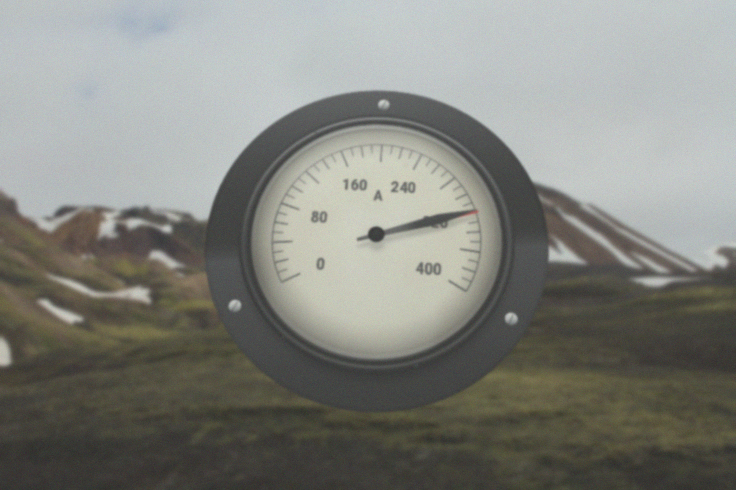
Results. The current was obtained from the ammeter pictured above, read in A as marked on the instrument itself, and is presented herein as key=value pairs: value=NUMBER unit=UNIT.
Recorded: value=320 unit=A
